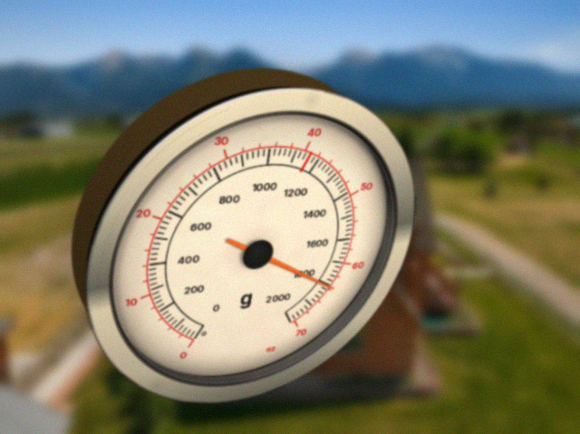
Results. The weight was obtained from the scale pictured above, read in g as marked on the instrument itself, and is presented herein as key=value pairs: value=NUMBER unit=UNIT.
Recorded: value=1800 unit=g
